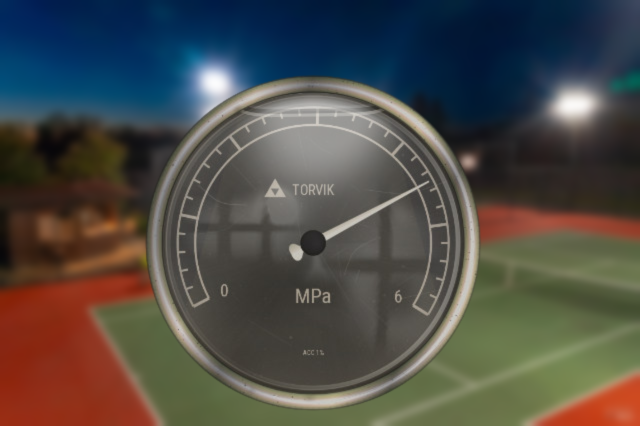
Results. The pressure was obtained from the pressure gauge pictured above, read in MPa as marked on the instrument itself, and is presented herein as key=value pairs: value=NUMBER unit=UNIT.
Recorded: value=4.5 unit=MPa
